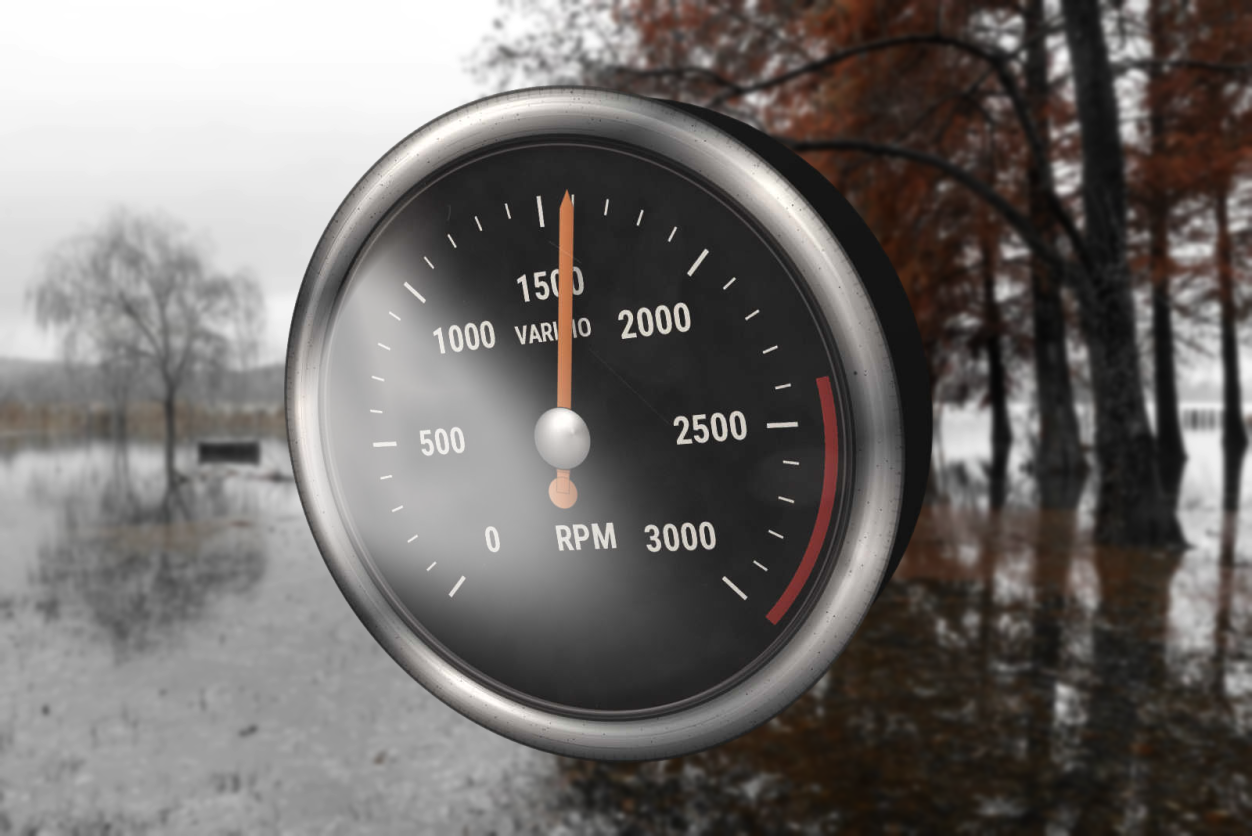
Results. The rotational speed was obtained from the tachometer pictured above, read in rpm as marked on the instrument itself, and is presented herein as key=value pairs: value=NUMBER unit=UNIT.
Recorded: value=1600 unit=rpm
